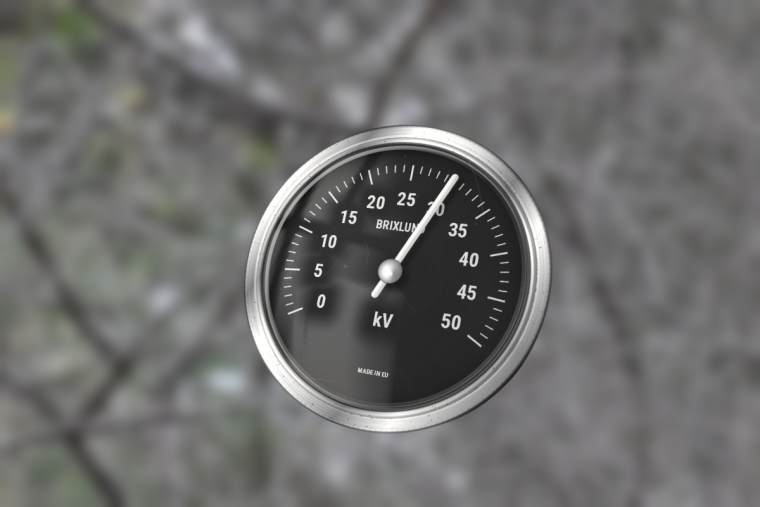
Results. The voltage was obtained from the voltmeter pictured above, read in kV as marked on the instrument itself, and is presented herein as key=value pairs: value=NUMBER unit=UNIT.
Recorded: value=30 unit=kV
